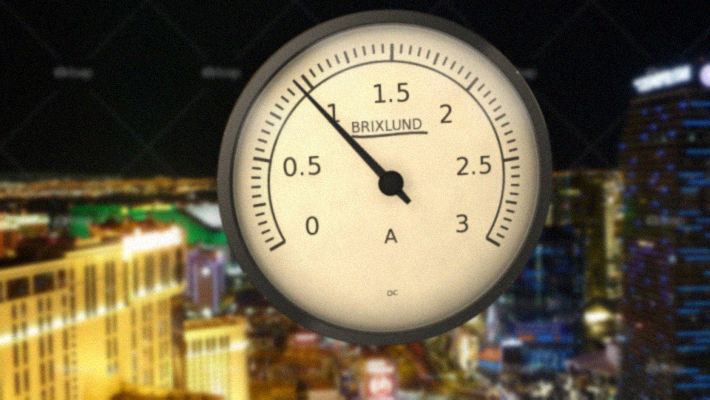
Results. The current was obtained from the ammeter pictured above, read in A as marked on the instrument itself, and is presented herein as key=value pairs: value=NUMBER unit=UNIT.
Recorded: value=0.95 unit=A
